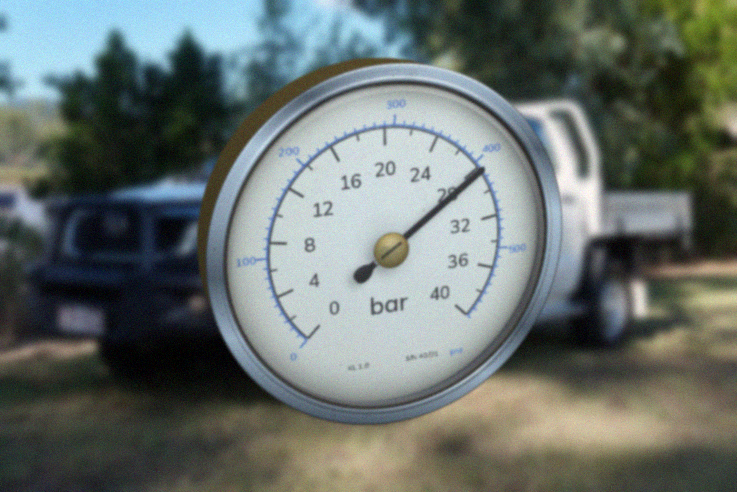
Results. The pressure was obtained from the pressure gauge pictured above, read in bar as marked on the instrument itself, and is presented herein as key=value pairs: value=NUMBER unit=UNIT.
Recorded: value=28 unit=bar
